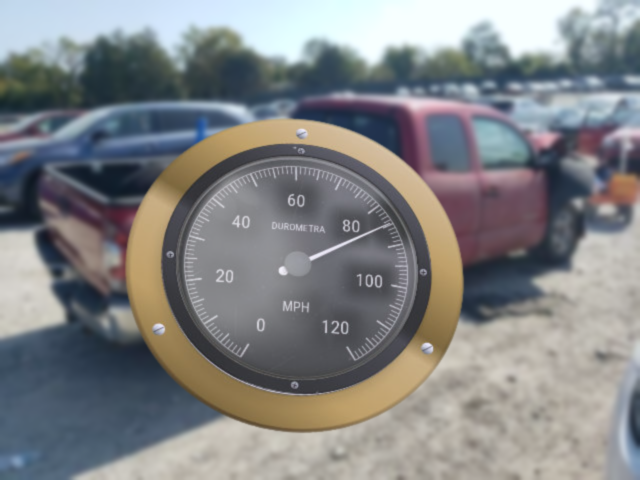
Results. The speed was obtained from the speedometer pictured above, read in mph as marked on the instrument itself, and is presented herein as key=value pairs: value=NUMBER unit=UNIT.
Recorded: value=85 unit=mph
